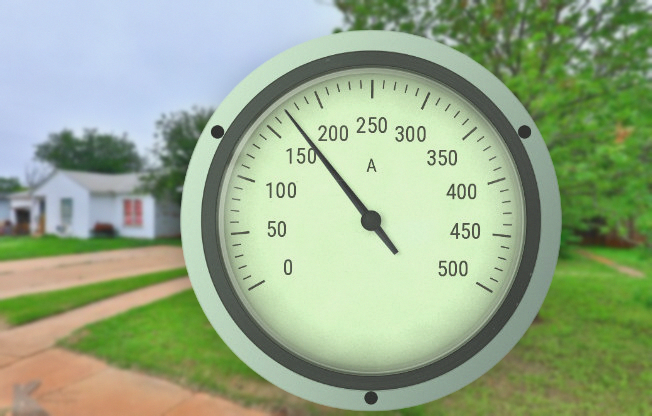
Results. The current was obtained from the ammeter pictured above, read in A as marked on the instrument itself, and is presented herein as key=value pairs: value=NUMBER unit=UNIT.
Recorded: value=170 unit=A
